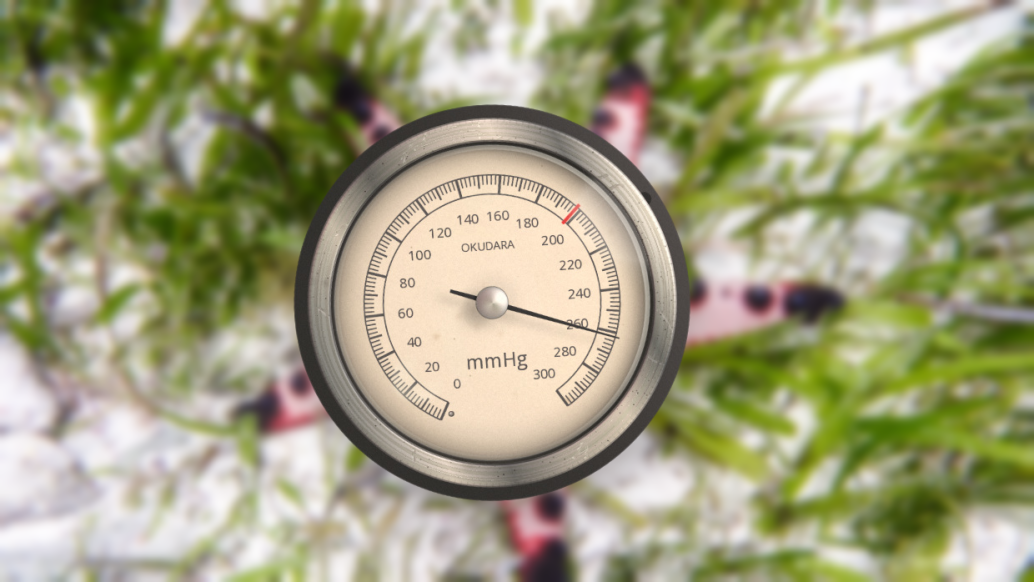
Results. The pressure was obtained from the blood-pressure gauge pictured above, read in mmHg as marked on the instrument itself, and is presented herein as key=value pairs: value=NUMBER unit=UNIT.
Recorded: value=262 unit=mmHg
